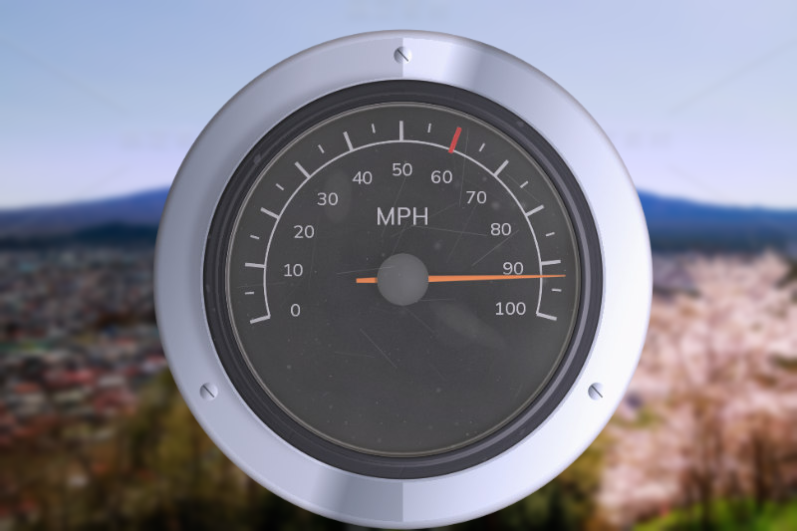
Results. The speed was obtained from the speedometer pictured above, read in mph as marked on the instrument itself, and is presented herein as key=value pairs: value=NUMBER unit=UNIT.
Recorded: value=92.5 unit=mph
